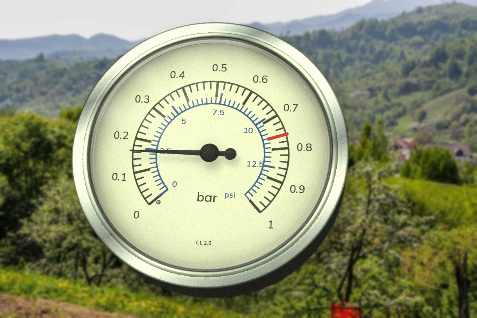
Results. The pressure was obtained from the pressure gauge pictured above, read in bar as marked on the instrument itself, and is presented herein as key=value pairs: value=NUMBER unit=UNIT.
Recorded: value=0.16 unit=bar
